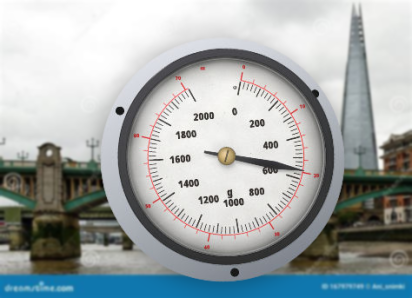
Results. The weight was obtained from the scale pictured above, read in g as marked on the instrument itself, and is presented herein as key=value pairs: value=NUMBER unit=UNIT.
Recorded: value=560 unit=g
